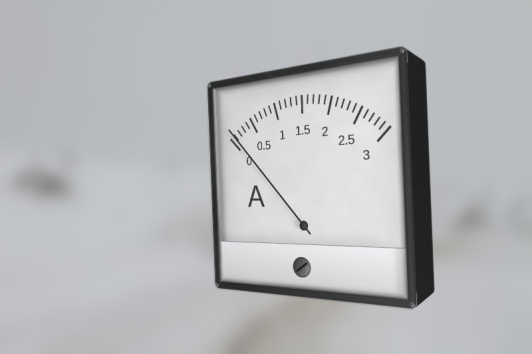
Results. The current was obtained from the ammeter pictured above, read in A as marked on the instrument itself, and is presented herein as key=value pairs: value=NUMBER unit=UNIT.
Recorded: value=0.1 unit=A
